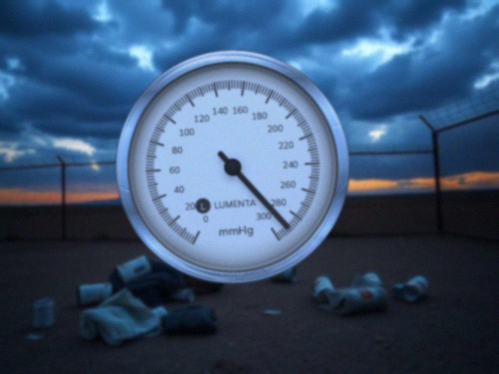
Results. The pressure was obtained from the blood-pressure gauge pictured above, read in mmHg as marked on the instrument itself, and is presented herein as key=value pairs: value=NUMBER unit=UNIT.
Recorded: value=290 unit=mmHg
